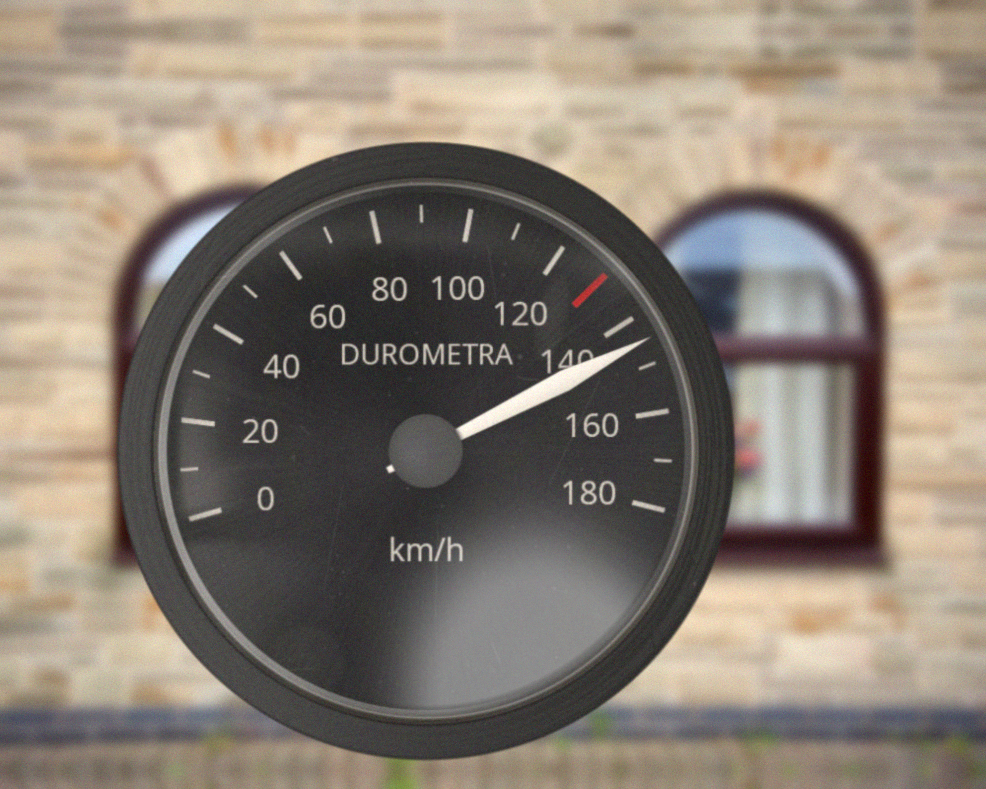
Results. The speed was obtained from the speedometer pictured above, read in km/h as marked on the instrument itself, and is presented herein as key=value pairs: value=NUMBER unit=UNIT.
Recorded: value=145 unit=km/h
